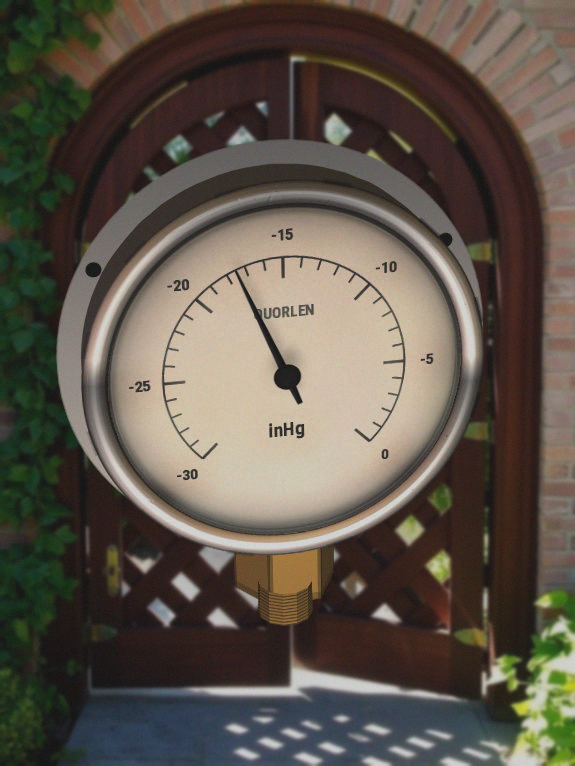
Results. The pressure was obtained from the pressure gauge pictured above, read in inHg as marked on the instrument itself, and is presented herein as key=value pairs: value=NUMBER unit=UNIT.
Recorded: value=-17.5 unit=inHg
